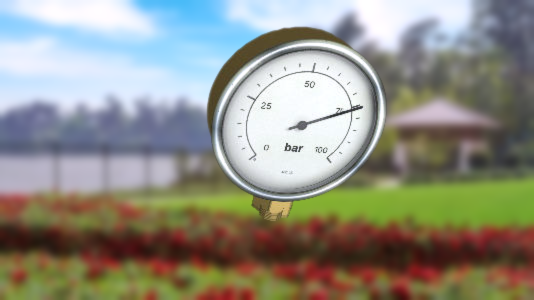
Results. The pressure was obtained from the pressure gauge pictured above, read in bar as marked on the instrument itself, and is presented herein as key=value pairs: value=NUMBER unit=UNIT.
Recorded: value=75 unit=bar
